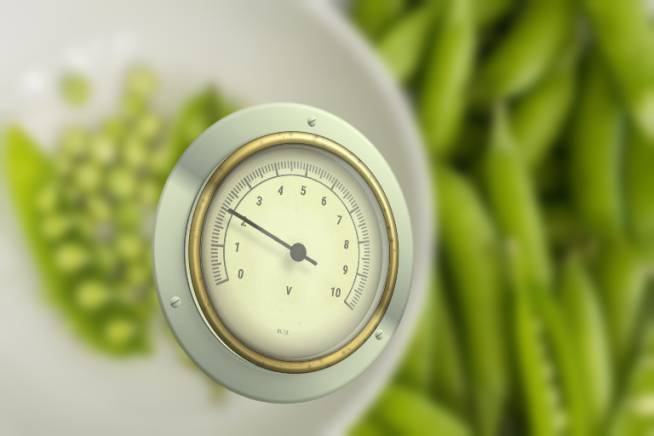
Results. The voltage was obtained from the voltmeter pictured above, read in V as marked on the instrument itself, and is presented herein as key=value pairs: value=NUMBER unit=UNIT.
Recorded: value=2 unit=V
